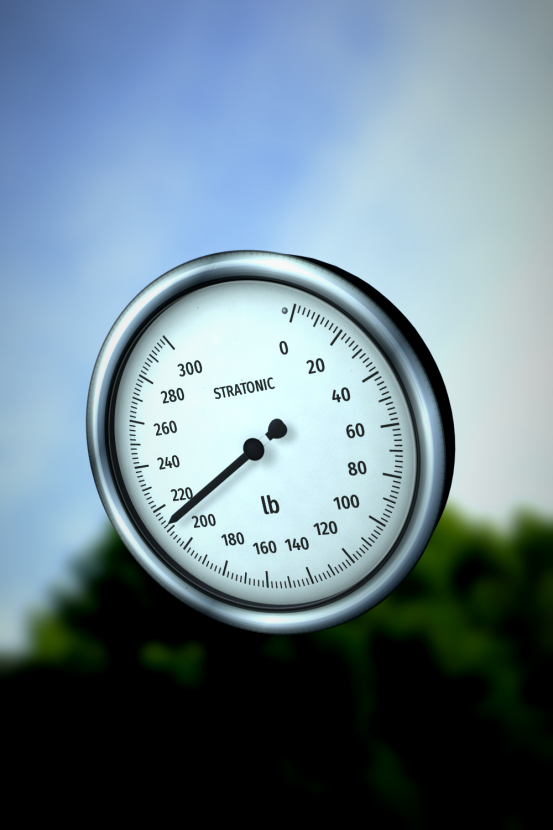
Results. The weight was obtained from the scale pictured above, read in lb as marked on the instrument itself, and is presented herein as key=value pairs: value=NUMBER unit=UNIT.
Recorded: value=212 unit=lb
